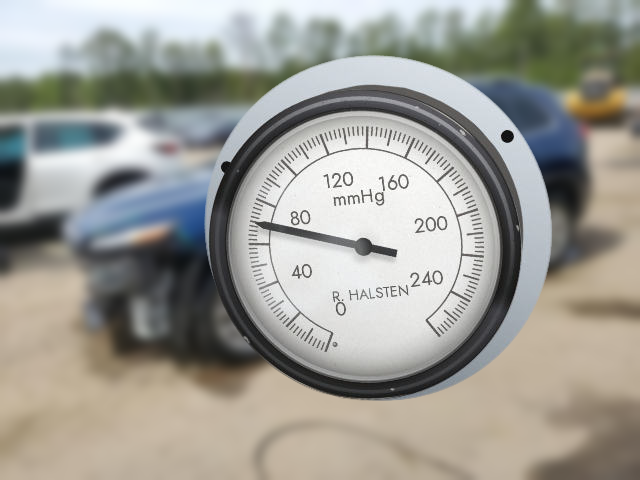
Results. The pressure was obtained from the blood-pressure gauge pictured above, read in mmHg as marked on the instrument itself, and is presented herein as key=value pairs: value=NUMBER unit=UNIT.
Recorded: value=70 unit=mmHg
